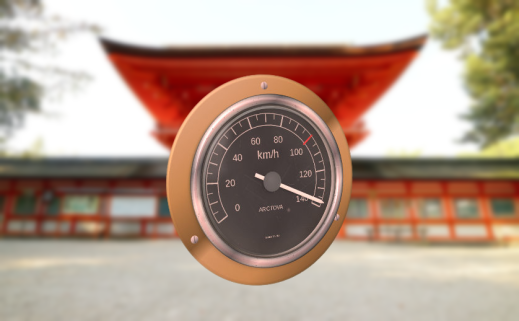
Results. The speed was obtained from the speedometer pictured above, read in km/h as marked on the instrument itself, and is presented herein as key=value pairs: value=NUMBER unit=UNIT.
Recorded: value=137.5 unit=km/h
